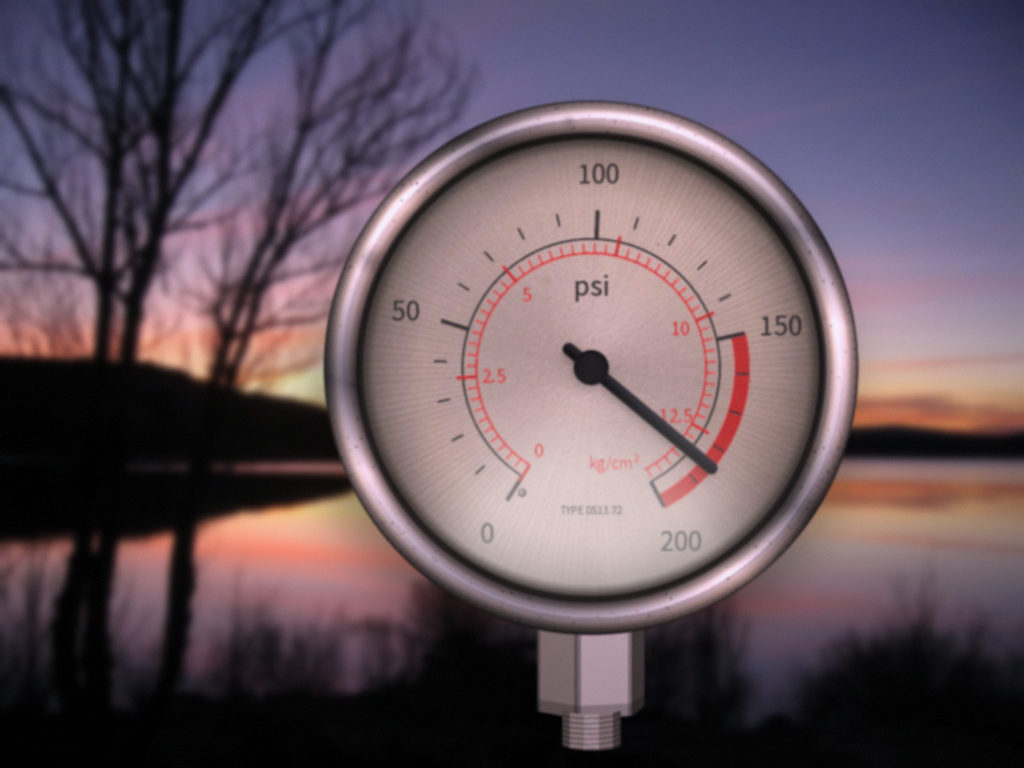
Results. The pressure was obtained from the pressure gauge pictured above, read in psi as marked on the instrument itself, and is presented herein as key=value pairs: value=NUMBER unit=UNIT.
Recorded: value=185 unit=psi
